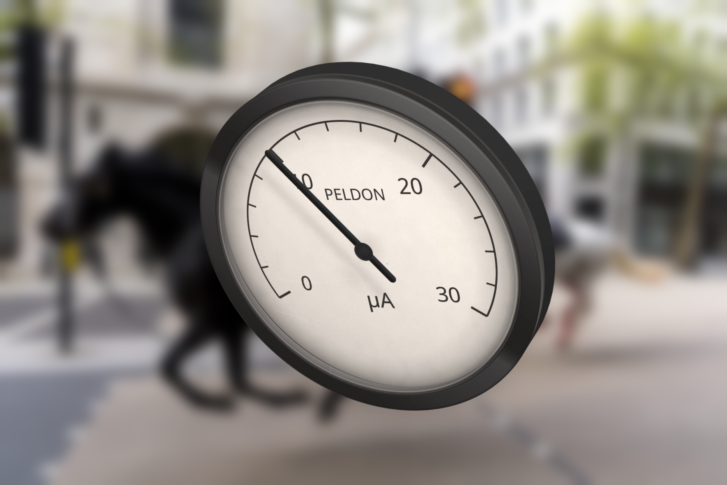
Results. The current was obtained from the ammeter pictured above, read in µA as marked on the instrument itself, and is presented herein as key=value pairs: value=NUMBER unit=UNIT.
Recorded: value=10 unit=µA
